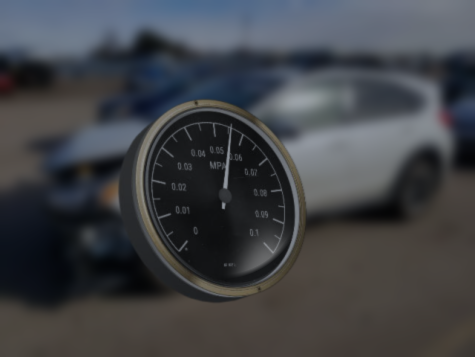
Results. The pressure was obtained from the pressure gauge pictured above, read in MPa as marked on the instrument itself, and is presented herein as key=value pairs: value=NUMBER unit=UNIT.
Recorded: value=0.055 unit=MPa
